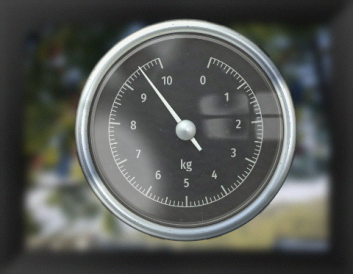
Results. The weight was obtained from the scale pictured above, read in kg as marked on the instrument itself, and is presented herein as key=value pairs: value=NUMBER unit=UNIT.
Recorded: value=9.5 unit=kg
